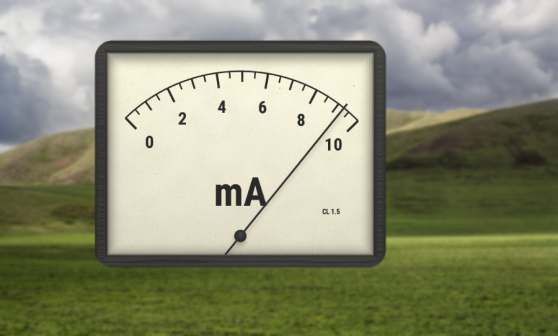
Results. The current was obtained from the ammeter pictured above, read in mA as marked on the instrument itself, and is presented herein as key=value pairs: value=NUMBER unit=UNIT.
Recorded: value=9.25 unit=mA
